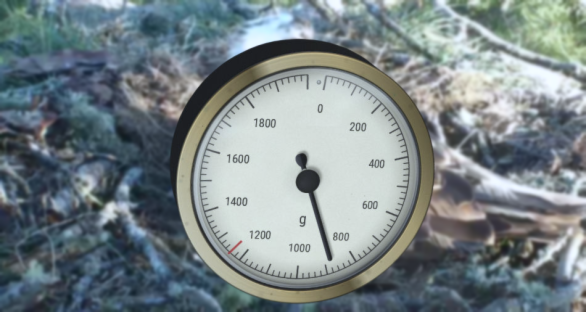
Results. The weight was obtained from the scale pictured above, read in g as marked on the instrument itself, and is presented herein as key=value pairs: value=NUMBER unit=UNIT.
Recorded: value=880 unit=g
